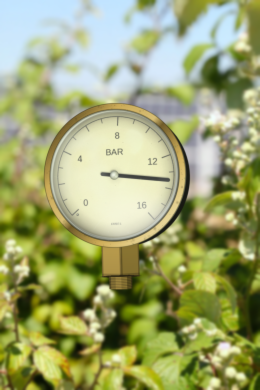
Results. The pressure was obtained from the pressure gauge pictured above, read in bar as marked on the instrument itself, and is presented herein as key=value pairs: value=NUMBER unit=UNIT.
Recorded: value=13.5 unit=bar
